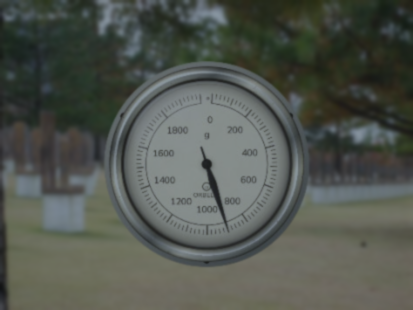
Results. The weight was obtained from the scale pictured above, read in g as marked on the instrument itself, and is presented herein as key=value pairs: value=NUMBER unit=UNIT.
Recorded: value=900 unit=g
